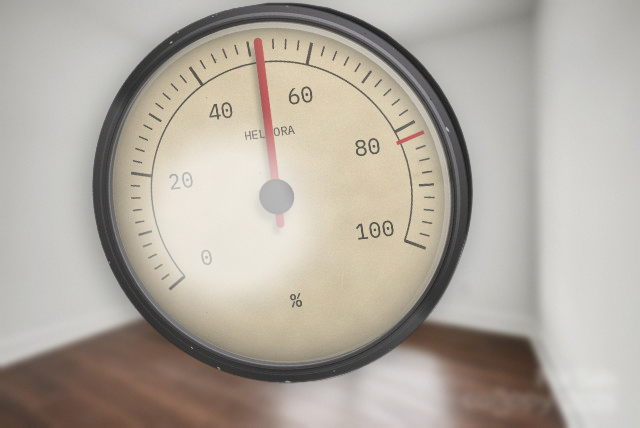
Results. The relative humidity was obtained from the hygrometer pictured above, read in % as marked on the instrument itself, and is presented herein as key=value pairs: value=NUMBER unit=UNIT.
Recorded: value=52 unit=%
